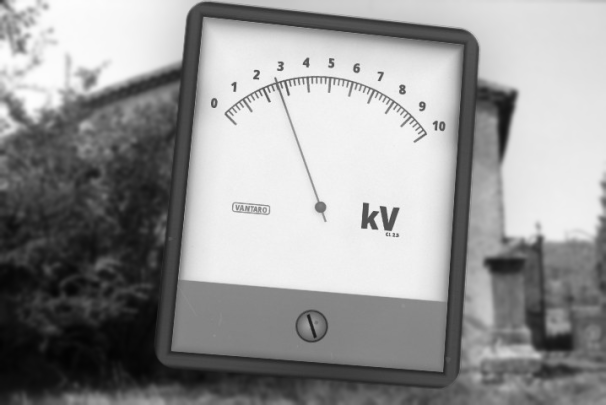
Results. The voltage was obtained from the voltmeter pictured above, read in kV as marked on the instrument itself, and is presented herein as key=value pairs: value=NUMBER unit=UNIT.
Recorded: value=2.6 unit=kV
